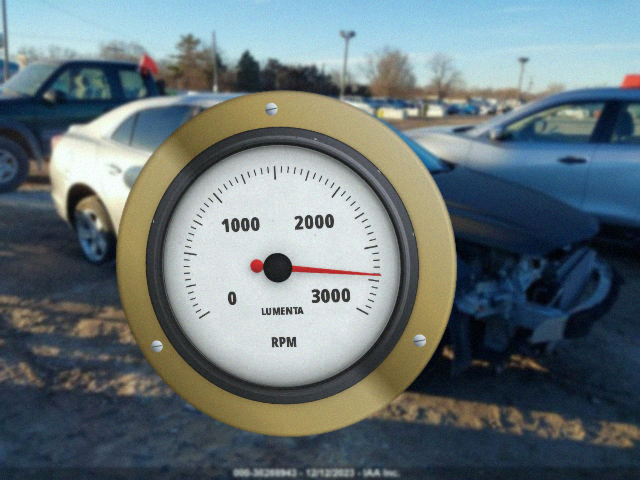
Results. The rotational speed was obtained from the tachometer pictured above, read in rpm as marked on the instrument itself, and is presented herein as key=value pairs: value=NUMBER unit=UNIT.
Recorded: value=2700 unit=rpm
